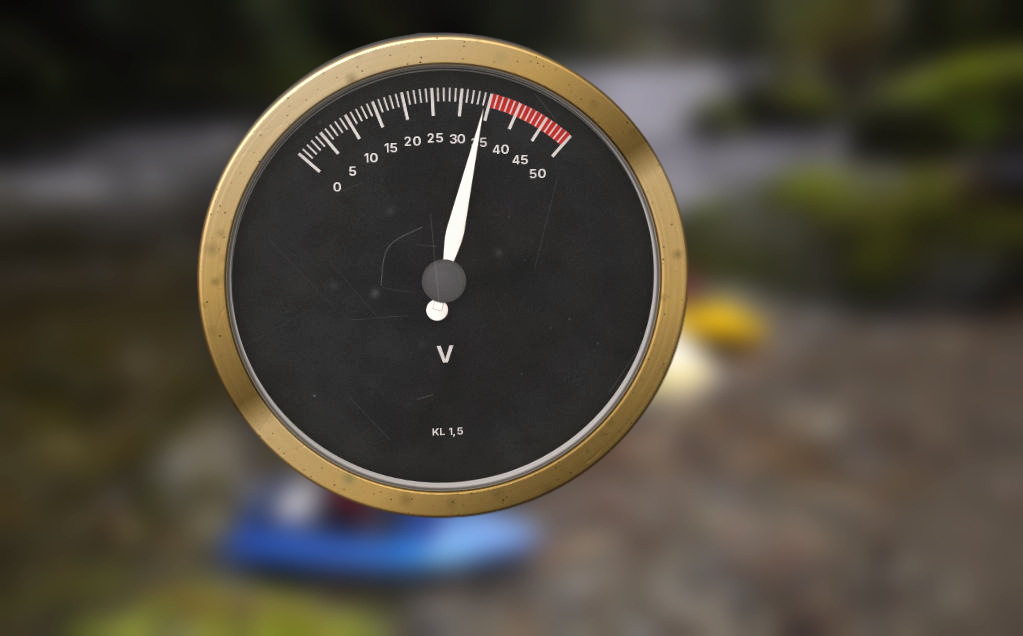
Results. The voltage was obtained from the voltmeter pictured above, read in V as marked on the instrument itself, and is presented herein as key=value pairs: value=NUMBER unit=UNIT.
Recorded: value=34 unit=V
